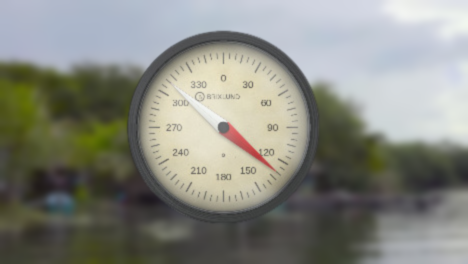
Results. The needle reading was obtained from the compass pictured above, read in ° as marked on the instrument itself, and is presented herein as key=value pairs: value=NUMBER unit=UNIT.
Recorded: value=130 unit=°
